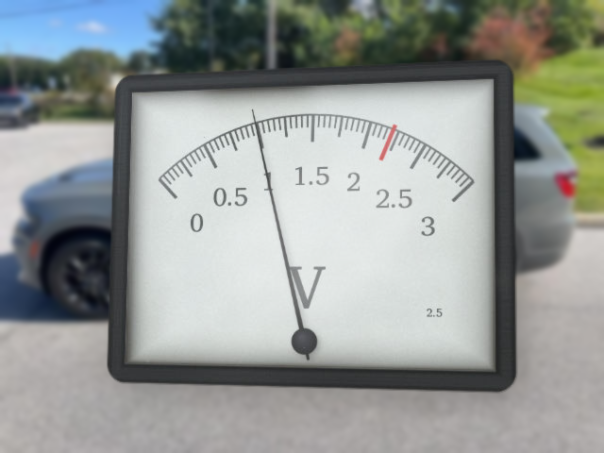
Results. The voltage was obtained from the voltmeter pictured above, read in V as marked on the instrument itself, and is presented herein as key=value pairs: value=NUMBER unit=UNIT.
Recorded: value=1 unit=V
